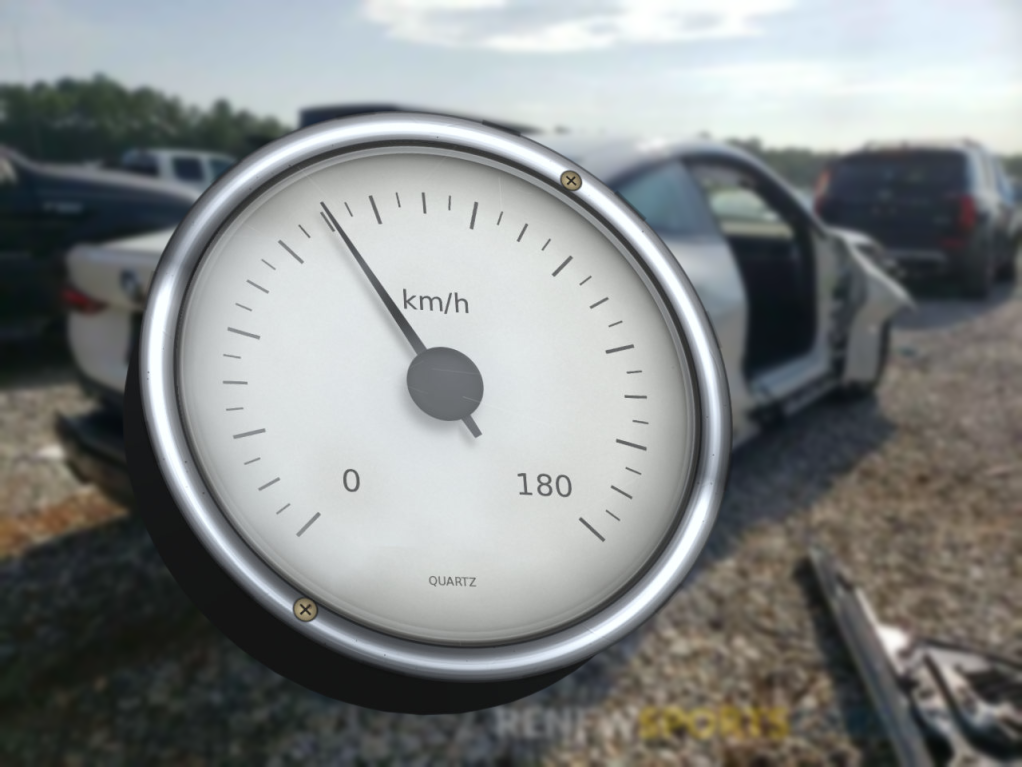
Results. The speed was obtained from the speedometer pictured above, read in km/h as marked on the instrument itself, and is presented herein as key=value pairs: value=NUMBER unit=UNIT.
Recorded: value=70 unit=km/h
